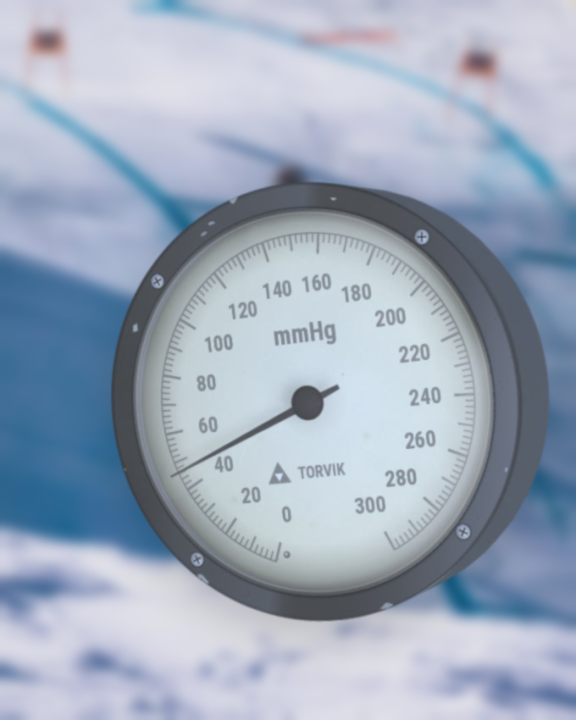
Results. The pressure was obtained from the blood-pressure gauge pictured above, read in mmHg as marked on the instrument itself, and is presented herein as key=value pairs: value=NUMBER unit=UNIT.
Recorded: value=46 unit=mmHg
